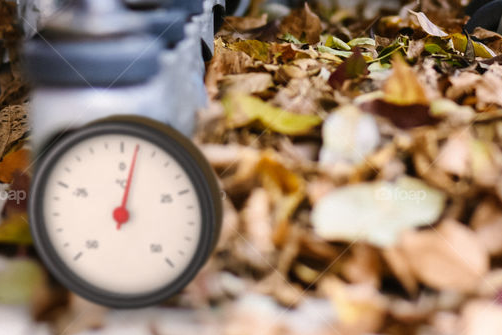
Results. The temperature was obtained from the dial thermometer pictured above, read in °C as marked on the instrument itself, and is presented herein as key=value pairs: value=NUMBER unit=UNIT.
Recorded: value=5 unit=°C
